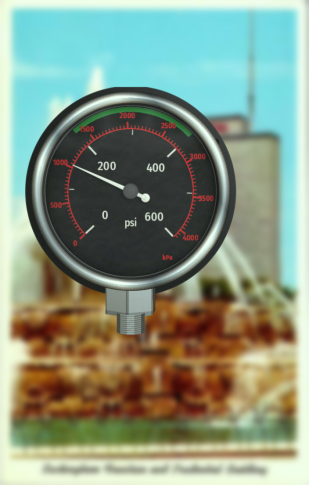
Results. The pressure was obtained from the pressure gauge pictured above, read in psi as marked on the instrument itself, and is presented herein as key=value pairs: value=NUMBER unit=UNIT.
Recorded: value=150 unit=psi
